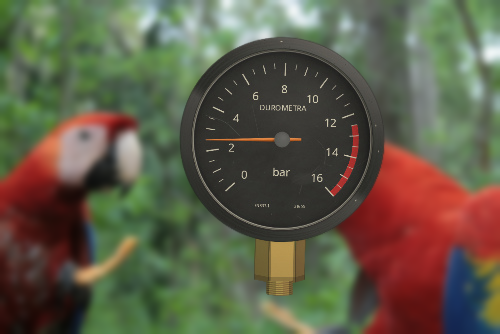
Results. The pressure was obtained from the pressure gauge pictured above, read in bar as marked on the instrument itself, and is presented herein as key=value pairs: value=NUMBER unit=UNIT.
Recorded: value=2.5 unit=bar
